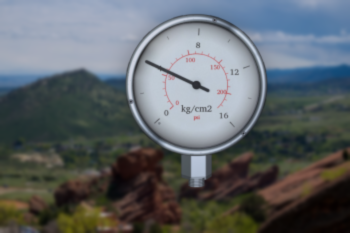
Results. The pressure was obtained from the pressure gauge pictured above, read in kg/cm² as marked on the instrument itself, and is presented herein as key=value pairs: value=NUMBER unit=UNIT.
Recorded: value=4 unit=kg/cm²
